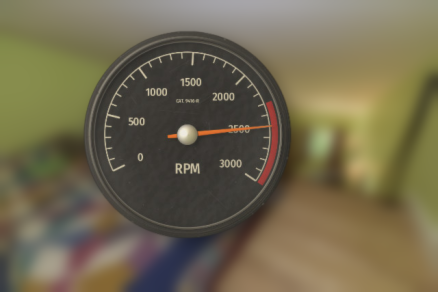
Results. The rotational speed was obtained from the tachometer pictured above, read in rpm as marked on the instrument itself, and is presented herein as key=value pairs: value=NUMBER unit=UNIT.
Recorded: value=2500 unit=rpm
